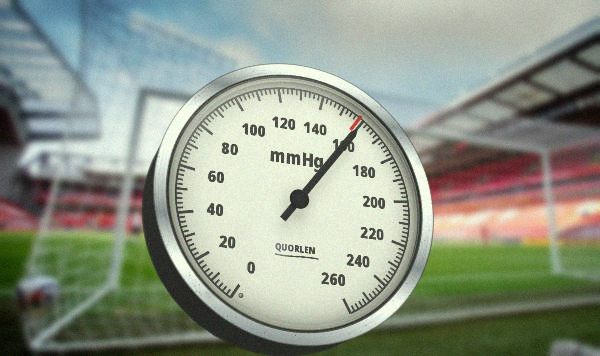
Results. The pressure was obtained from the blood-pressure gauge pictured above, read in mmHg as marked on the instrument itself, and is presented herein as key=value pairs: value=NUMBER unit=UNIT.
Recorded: value=160 unit=mmHg
